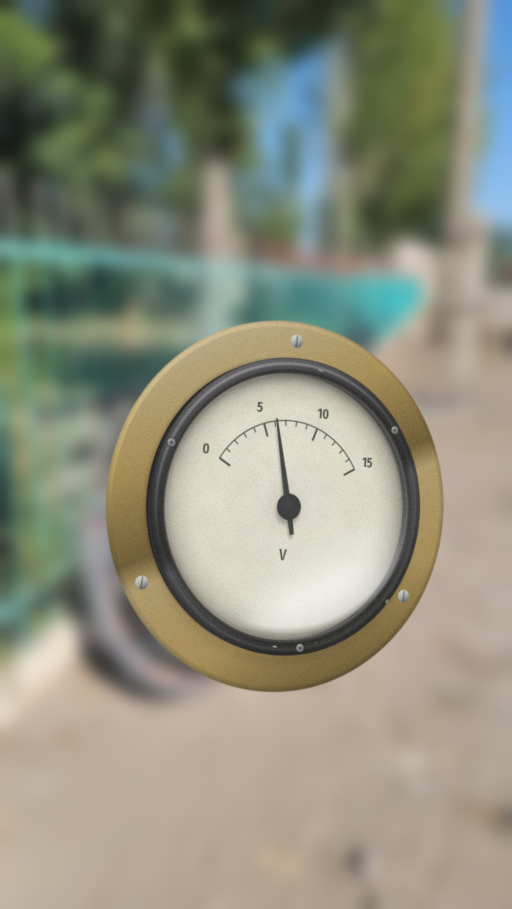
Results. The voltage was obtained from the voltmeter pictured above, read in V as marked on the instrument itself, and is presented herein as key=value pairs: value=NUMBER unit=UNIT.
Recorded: value=6 unit=V
